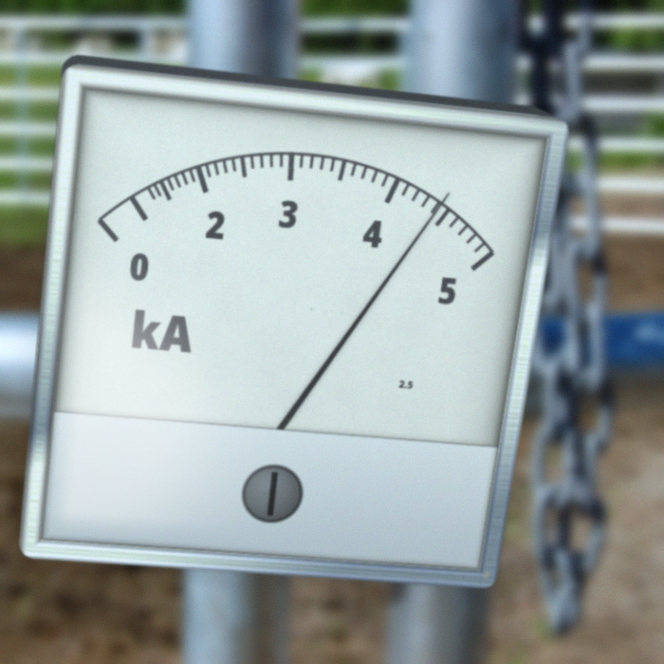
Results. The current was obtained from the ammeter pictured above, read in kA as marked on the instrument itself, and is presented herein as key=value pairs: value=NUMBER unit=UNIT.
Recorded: value=4.4 unit=kA
